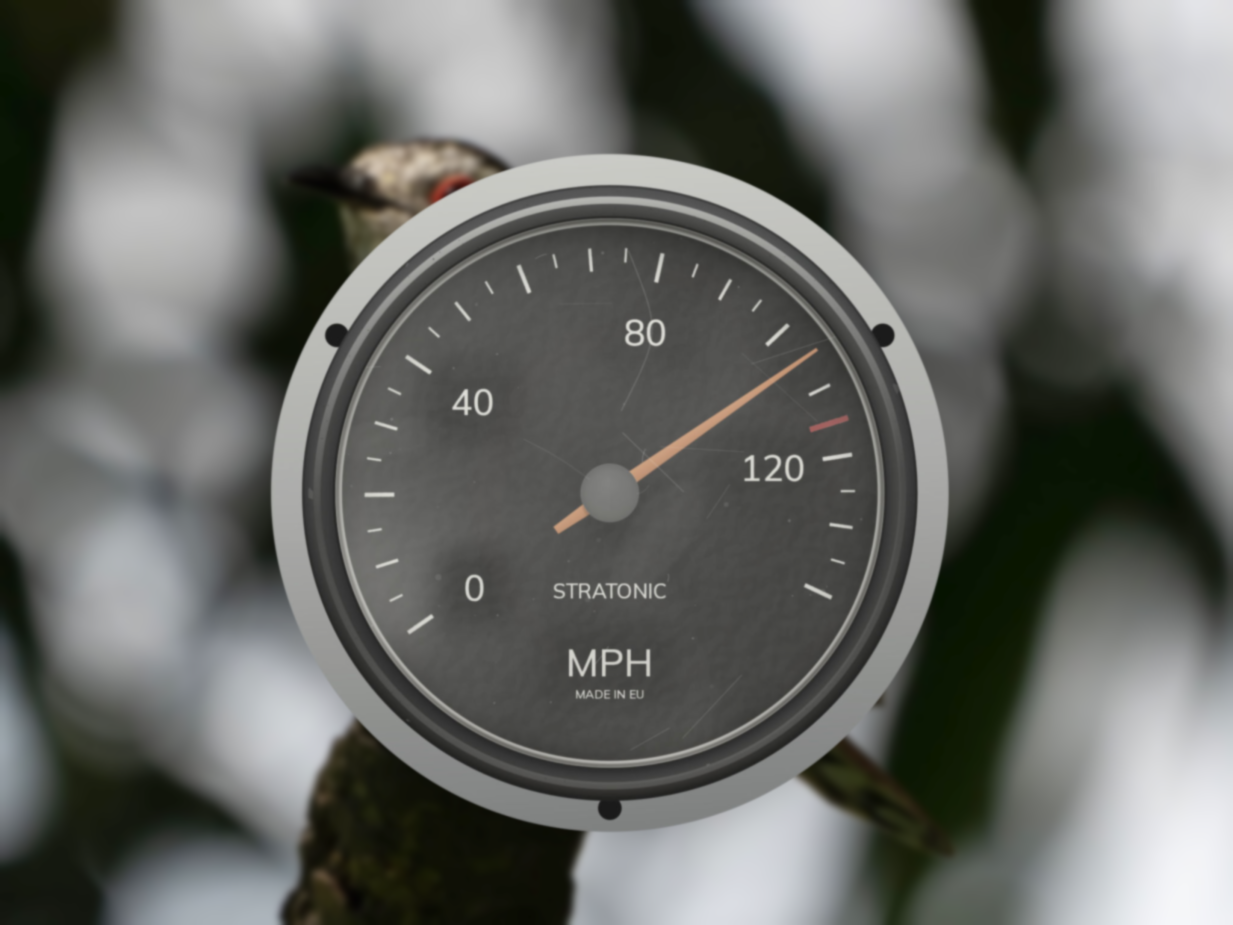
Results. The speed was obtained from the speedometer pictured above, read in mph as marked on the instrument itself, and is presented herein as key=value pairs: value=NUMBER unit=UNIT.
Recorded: value=105 unit=mph
